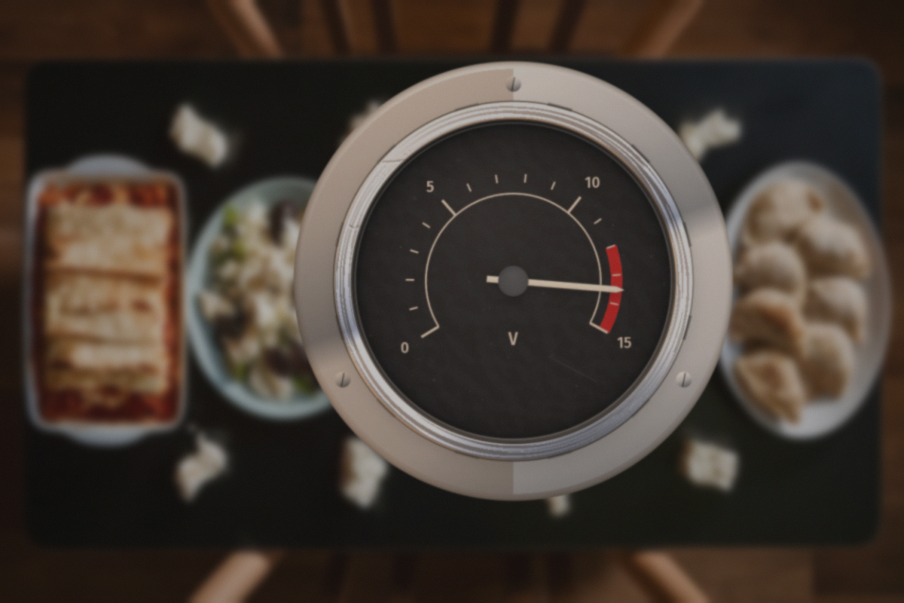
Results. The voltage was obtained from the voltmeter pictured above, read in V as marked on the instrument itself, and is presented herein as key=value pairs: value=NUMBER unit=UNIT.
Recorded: value=13.5 unit=V
